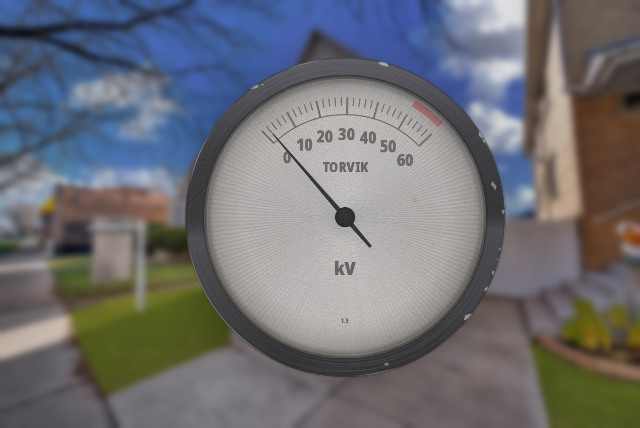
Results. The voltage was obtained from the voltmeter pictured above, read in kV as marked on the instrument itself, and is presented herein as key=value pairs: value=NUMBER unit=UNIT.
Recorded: value=2 unit=kV
